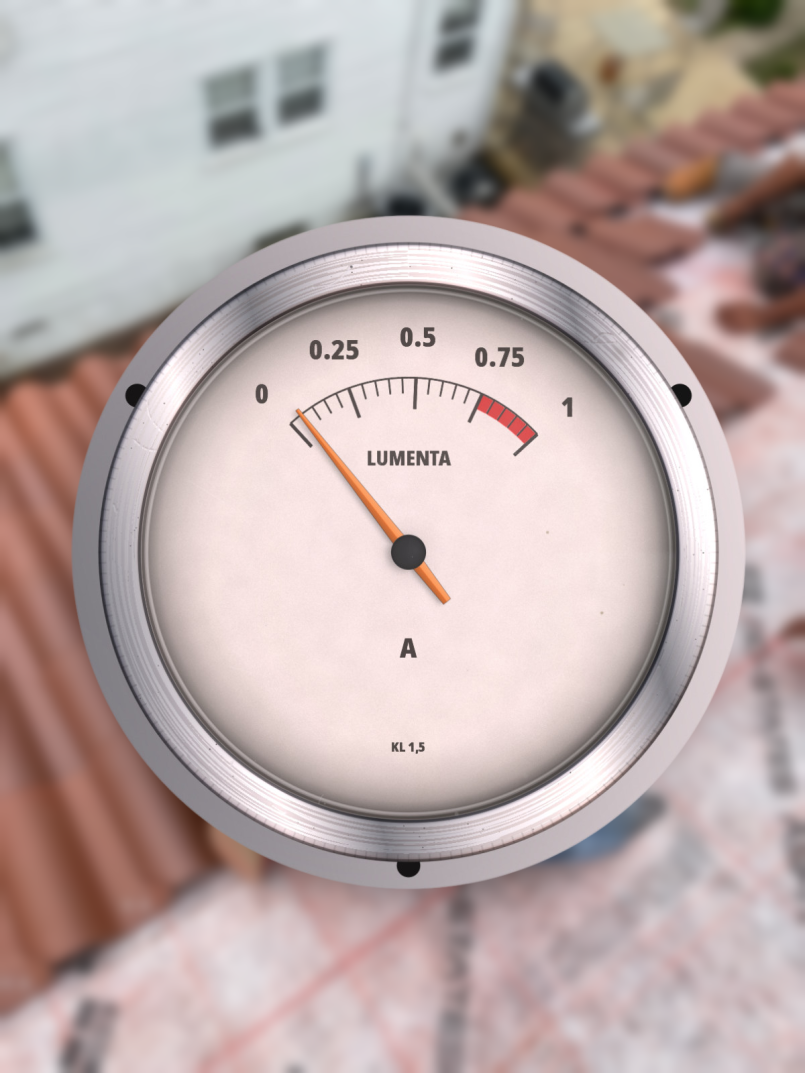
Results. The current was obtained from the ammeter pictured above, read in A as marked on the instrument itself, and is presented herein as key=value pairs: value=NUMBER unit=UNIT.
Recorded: value=0.05 unit=A
